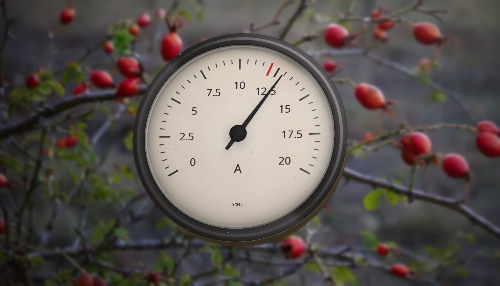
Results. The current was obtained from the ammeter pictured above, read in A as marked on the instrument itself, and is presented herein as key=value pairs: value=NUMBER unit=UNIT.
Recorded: value=13 unit=A
